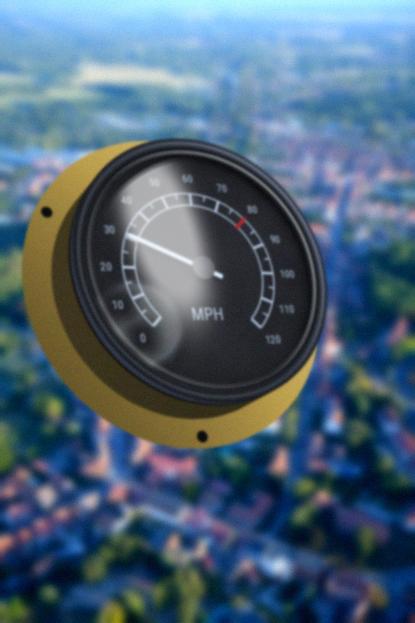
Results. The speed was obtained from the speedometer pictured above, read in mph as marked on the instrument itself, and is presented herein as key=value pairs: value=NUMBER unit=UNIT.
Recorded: value=30 unit=mph
